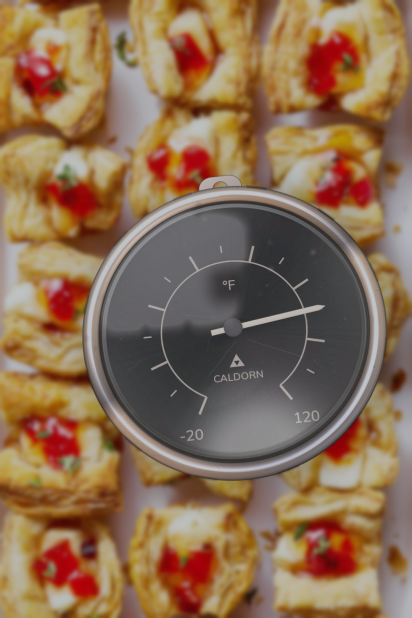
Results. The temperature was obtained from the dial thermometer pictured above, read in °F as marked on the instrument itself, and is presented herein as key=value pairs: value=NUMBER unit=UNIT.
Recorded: value=90 unit=°F
